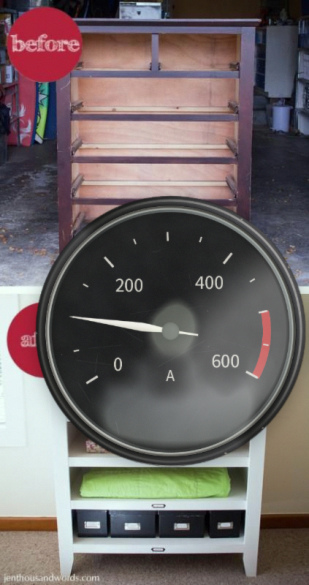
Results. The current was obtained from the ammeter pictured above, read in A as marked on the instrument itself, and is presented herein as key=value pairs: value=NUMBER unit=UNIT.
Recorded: value=100 unit=A
